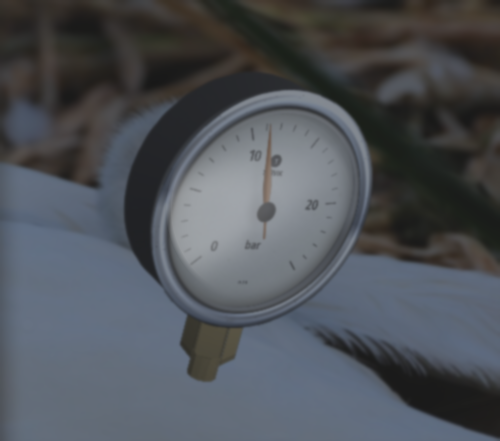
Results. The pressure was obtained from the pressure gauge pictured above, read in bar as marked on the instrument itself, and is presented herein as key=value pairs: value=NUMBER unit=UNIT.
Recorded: value=11 unit=bar
